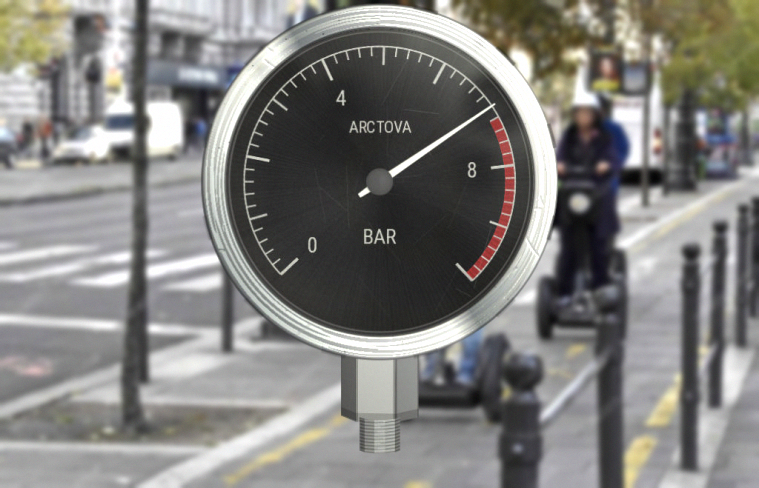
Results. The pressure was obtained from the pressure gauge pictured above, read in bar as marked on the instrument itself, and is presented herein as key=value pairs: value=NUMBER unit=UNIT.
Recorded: value=7 unit=bar
